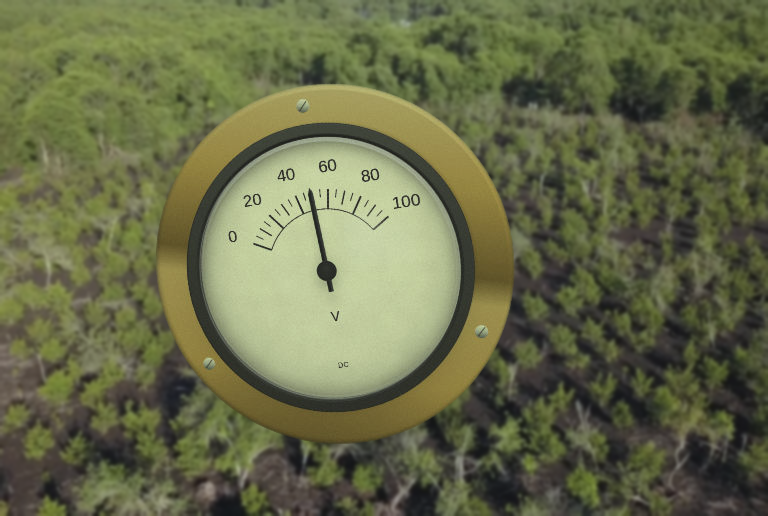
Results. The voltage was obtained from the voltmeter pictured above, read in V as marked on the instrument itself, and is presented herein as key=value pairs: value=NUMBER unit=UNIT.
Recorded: value=50 unit=V
